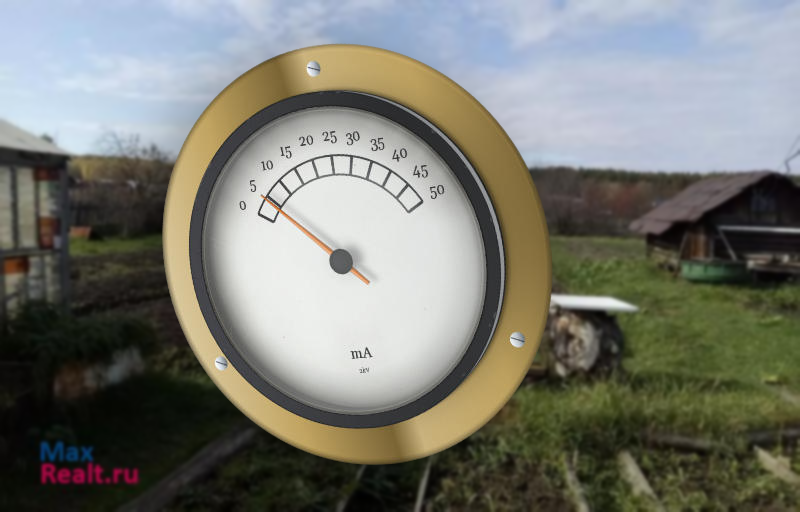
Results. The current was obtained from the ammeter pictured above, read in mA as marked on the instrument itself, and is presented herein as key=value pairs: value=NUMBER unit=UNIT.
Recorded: value=5 unit=mA
